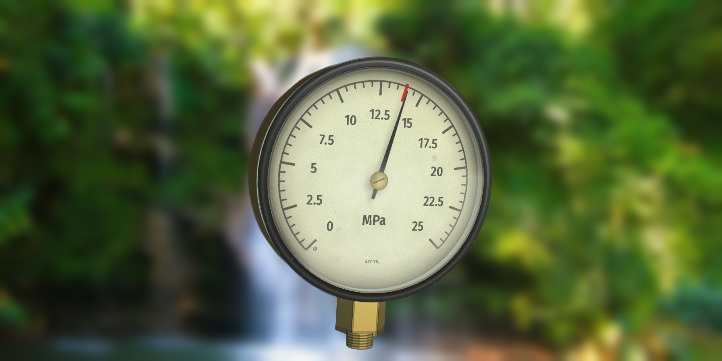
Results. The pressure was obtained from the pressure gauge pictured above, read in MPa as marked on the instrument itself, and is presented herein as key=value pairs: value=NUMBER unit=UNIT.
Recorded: value=14 unit=MPa
